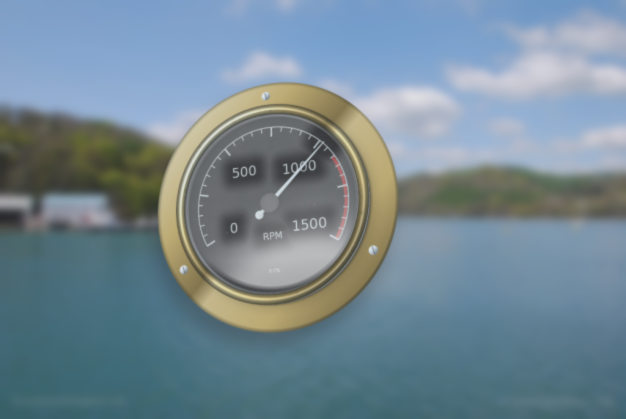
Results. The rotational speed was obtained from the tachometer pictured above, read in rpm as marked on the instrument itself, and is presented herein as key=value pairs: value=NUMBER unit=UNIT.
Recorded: value=1025 unit=rpm
